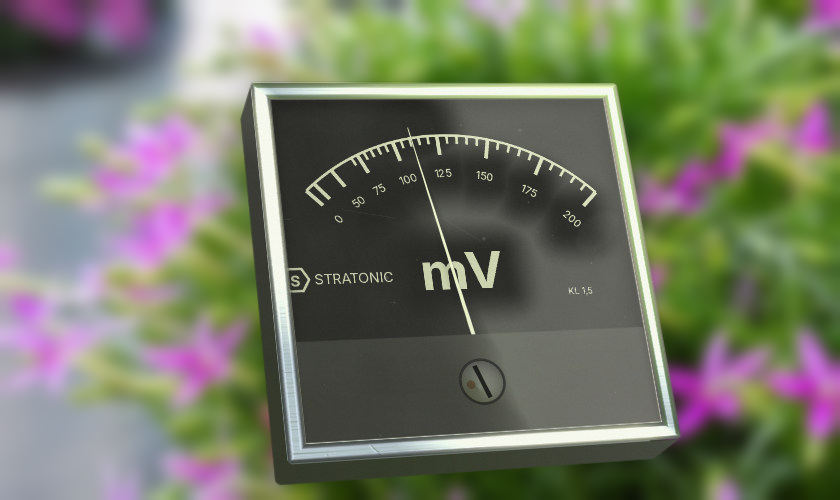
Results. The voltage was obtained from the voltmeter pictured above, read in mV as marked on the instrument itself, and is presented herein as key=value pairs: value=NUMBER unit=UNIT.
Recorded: value=110 unit=mV
